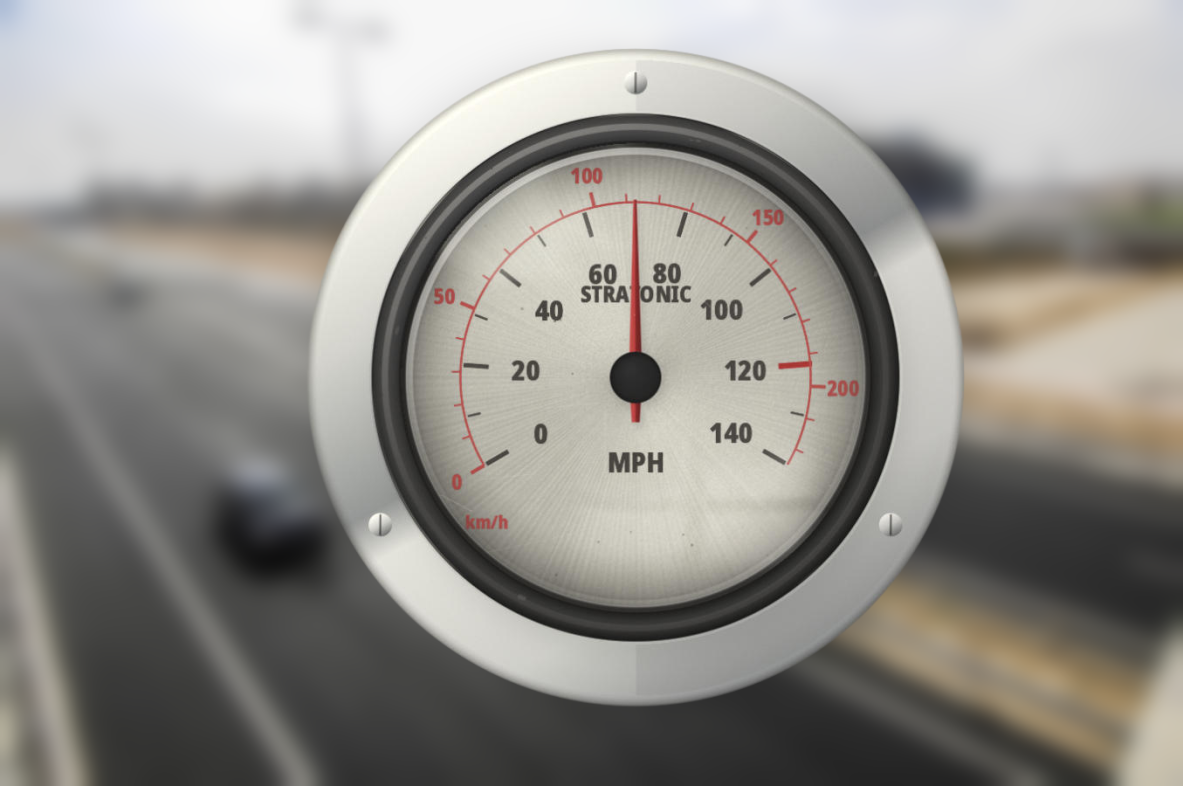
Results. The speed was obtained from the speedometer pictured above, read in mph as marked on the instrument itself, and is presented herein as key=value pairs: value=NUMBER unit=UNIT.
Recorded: value=70 unit=mph
